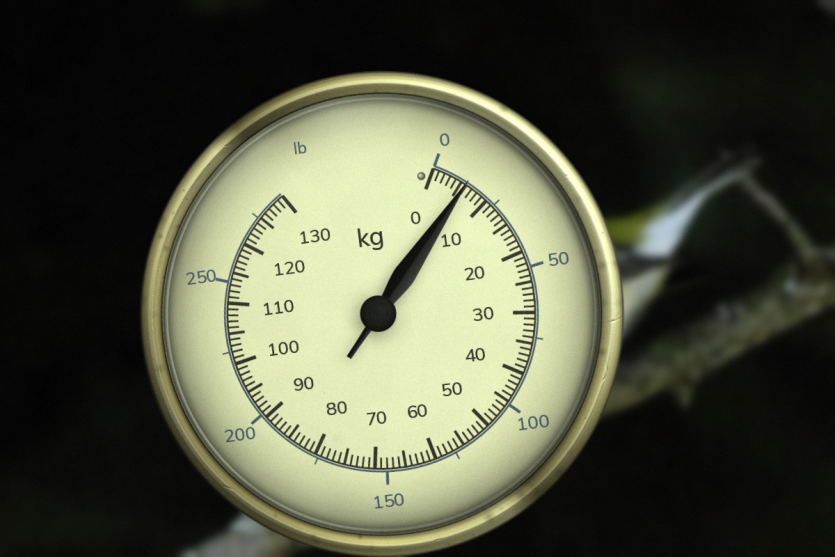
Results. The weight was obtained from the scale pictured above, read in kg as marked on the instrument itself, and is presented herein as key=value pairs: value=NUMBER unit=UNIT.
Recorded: value=6 unit=kg
